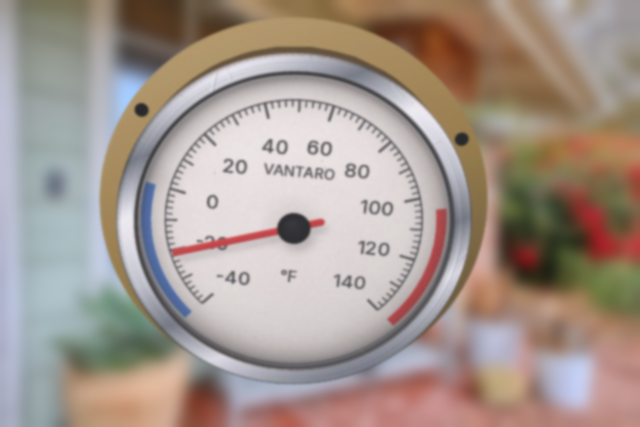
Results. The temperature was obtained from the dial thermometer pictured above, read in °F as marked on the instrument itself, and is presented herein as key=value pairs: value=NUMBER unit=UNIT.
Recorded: value=-20 unit=°F
